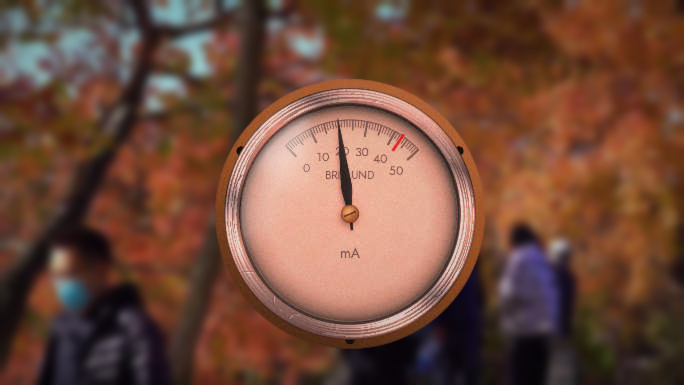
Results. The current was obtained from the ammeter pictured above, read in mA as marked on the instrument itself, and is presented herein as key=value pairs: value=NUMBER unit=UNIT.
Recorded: value=20 unit=mA
